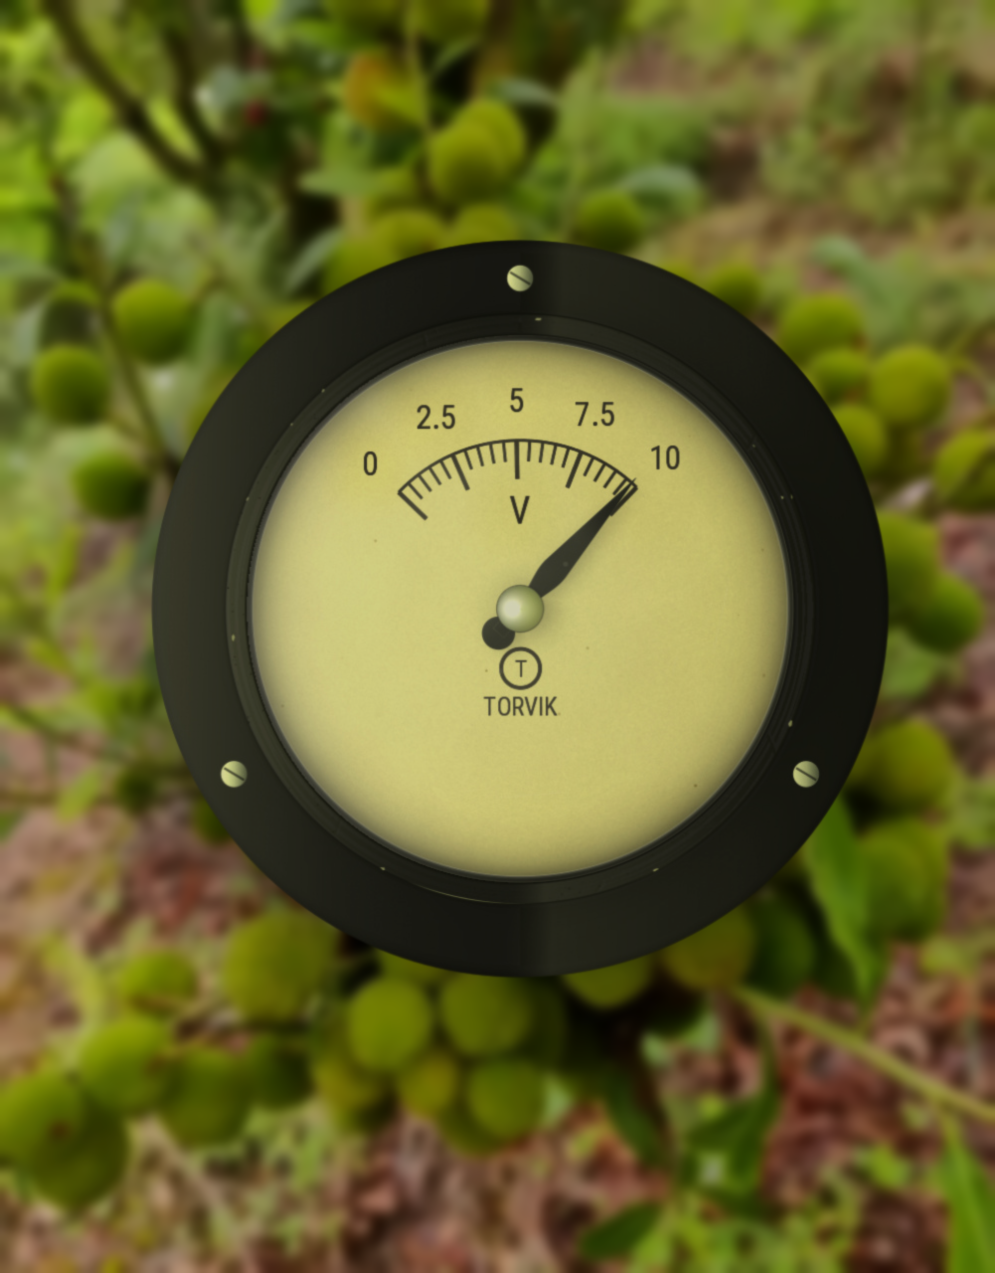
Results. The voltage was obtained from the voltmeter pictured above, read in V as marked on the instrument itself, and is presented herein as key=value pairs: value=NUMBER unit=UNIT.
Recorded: value=9.75 unit=V
